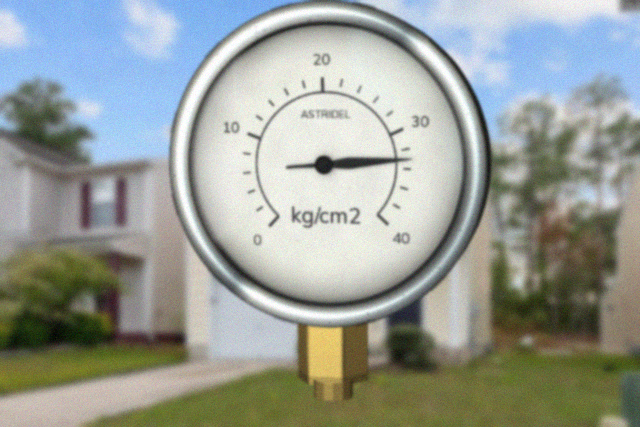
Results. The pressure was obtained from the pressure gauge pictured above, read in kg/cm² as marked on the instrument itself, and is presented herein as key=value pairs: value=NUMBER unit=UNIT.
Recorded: value=33 unit=kg/cm²
